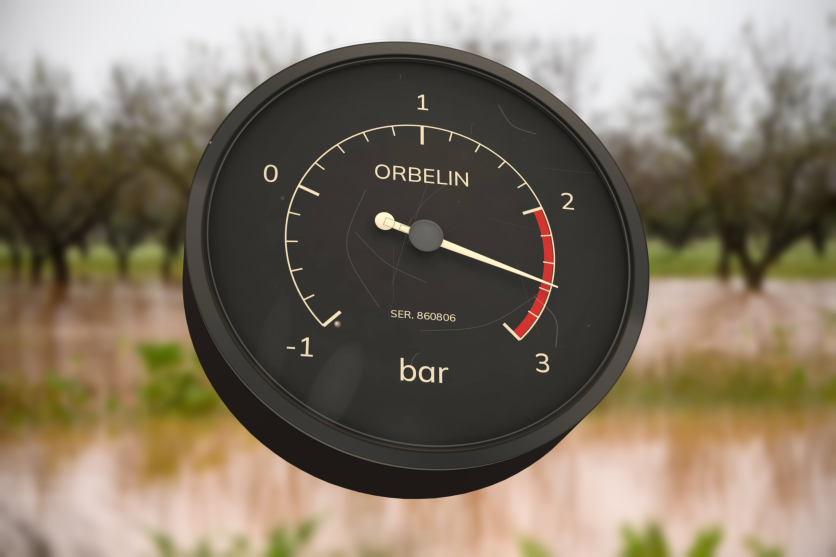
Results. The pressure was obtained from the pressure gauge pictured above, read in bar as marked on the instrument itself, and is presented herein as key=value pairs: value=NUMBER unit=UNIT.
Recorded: value=2.6 unit=bar
